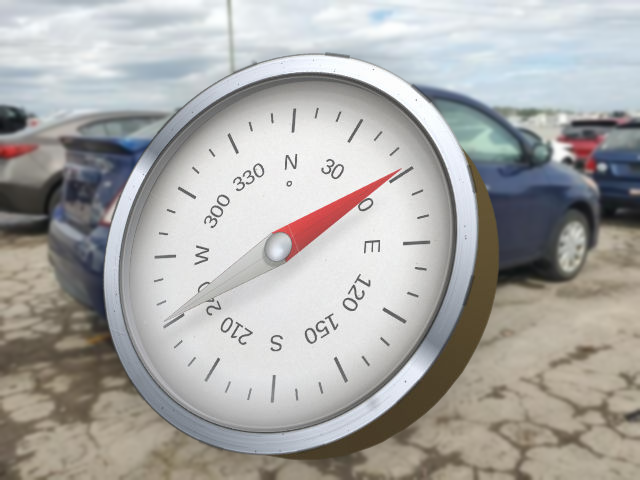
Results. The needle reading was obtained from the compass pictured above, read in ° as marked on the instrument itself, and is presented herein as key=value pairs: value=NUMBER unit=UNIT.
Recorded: value=60 unit=°
